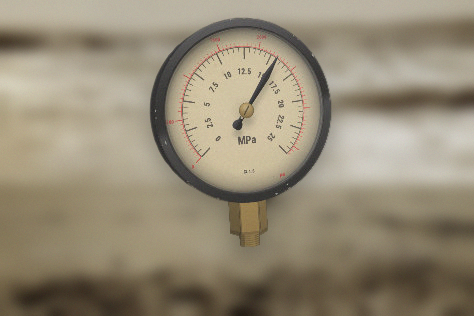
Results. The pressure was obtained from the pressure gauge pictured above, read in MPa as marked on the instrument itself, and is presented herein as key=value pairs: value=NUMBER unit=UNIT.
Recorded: value=15.5 unit=MPa
